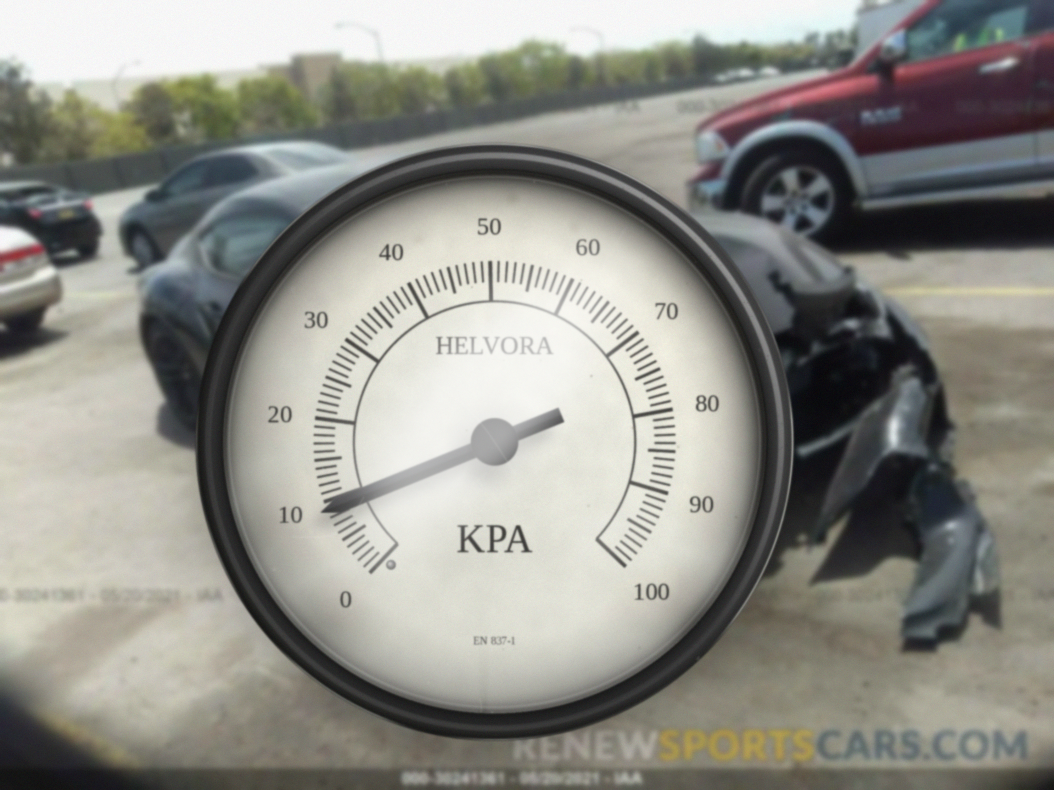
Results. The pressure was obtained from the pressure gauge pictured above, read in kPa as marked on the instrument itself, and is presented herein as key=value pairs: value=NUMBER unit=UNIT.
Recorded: value=9 unit=kPa
